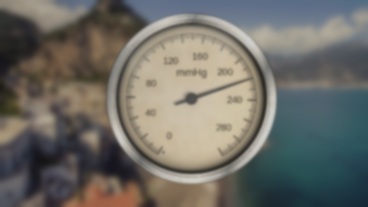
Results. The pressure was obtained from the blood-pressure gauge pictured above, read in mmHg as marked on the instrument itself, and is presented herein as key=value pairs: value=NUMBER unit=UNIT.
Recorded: value=220 unit=mmHg
